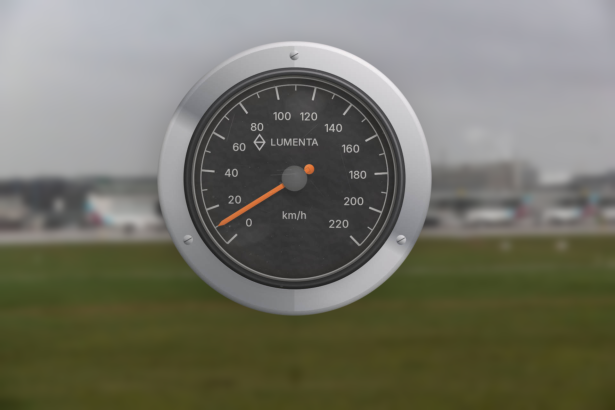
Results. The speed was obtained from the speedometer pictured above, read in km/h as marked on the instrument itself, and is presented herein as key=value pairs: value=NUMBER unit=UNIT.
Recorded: value=10 unit=km/h
